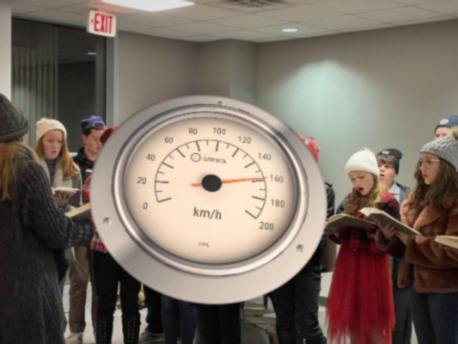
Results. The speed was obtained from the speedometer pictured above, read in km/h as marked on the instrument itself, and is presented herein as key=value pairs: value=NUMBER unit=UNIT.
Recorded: value=160 unit=km/h
